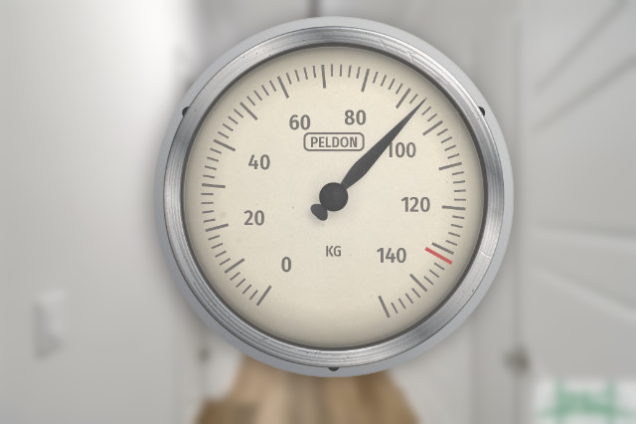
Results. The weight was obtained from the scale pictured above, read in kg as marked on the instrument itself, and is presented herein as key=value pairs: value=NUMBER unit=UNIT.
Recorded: value=94 unit=kg
